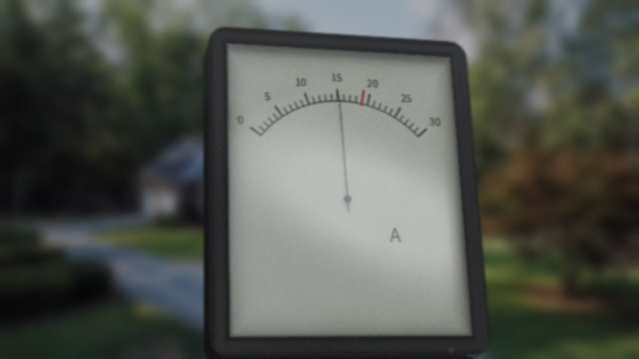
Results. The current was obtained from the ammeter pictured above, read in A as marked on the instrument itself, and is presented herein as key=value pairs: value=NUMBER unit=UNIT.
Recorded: value=15 unit=A
